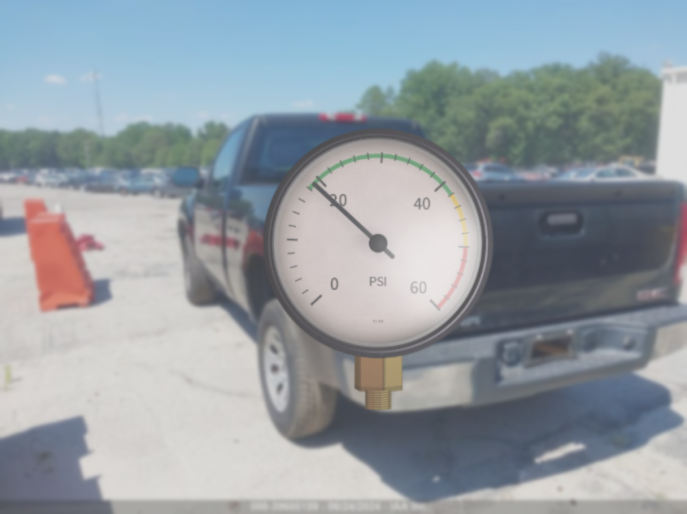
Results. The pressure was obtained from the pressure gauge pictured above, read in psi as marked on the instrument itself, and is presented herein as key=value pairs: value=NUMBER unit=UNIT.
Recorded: value=19 unit=psi
